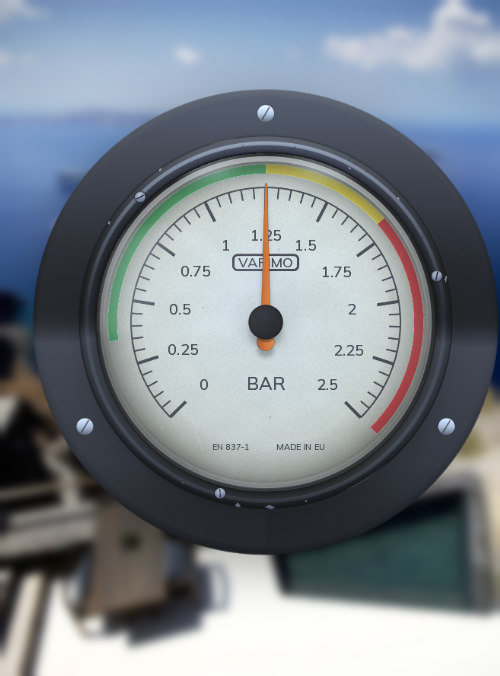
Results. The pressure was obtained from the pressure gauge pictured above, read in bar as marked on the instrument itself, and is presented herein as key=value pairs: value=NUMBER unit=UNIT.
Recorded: value=1.25 unit=bar
